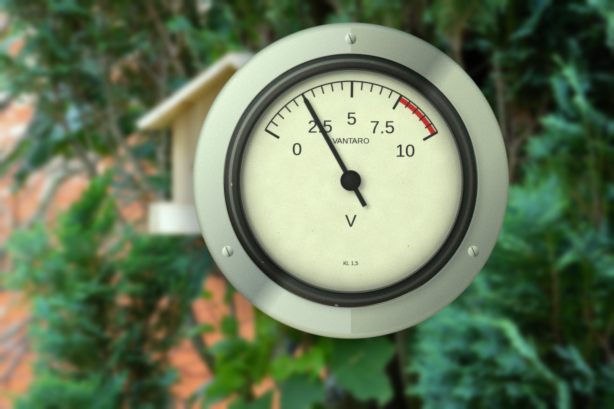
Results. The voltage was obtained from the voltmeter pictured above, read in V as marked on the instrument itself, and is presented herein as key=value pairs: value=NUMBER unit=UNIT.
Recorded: value=2.5 unit=V
